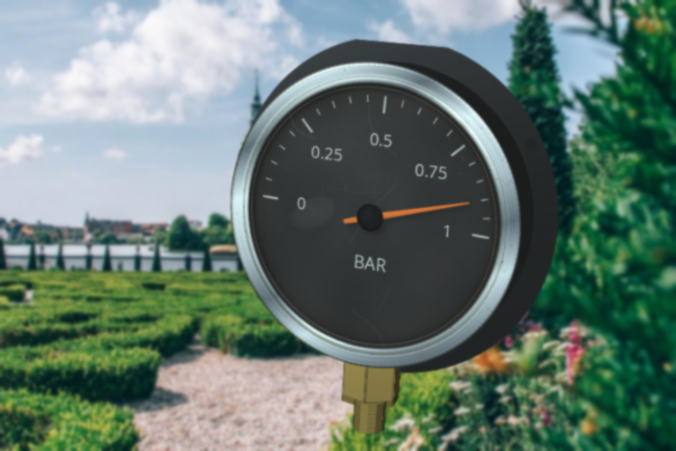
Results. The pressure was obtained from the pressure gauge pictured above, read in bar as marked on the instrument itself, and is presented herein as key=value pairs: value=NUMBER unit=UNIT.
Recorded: value=0.9 unit=bar
